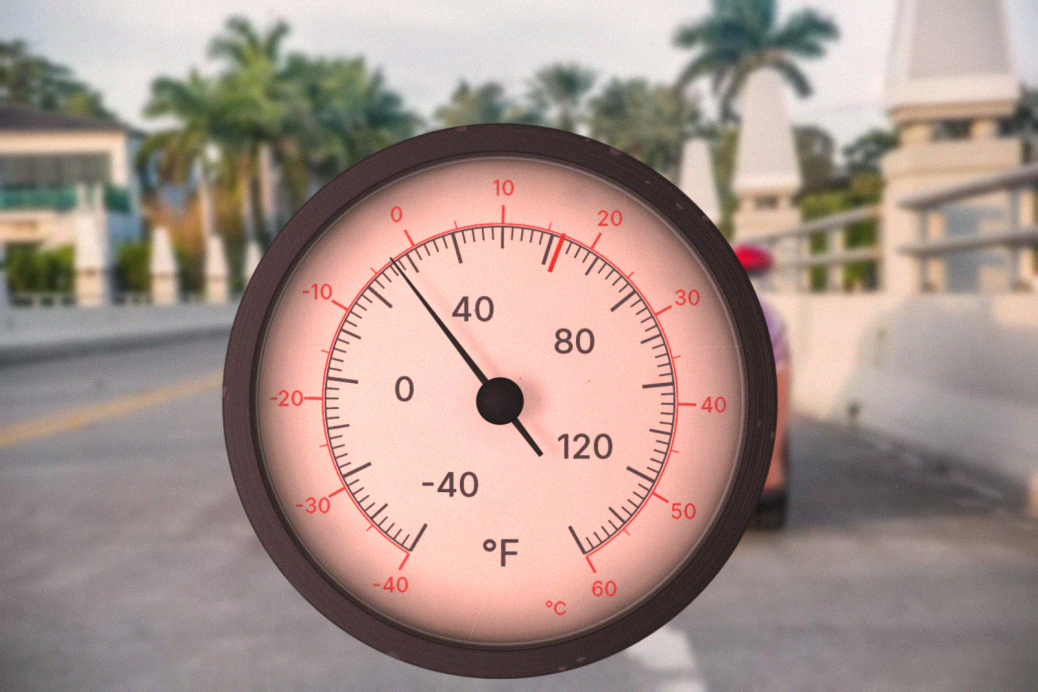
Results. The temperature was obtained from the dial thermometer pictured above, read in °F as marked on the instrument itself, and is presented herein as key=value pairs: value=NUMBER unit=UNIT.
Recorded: value=27 unit=°F
